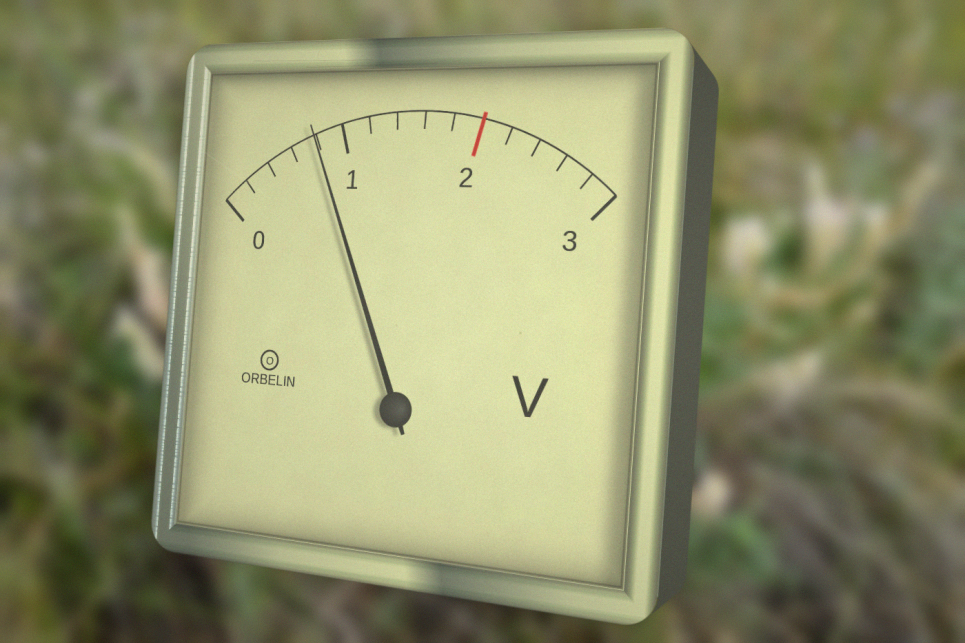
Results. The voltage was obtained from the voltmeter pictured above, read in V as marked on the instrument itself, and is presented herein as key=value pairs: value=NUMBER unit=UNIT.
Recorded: value=0.8 unit=V
